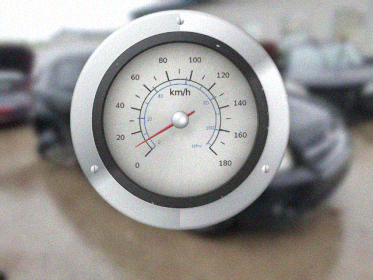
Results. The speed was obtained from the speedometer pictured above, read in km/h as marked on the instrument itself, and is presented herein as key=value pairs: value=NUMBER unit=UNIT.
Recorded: value=10 unit=km/h
